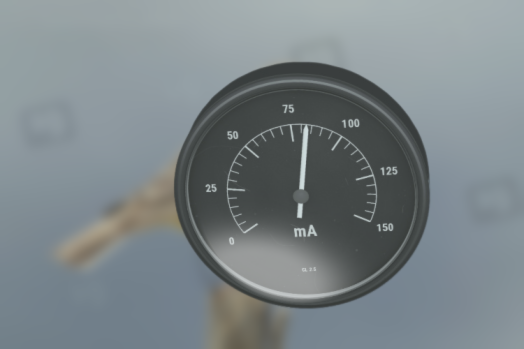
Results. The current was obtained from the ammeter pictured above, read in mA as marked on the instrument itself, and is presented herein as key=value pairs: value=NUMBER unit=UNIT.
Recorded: value=82.5 unit=mA
